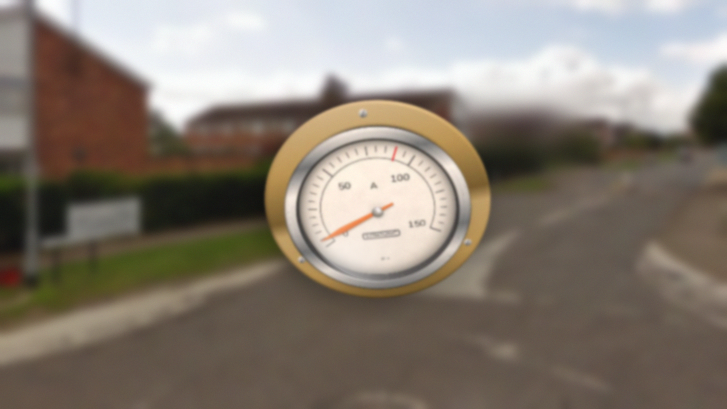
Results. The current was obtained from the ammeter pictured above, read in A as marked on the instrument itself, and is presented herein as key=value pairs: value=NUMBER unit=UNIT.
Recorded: value=5 unit=A
